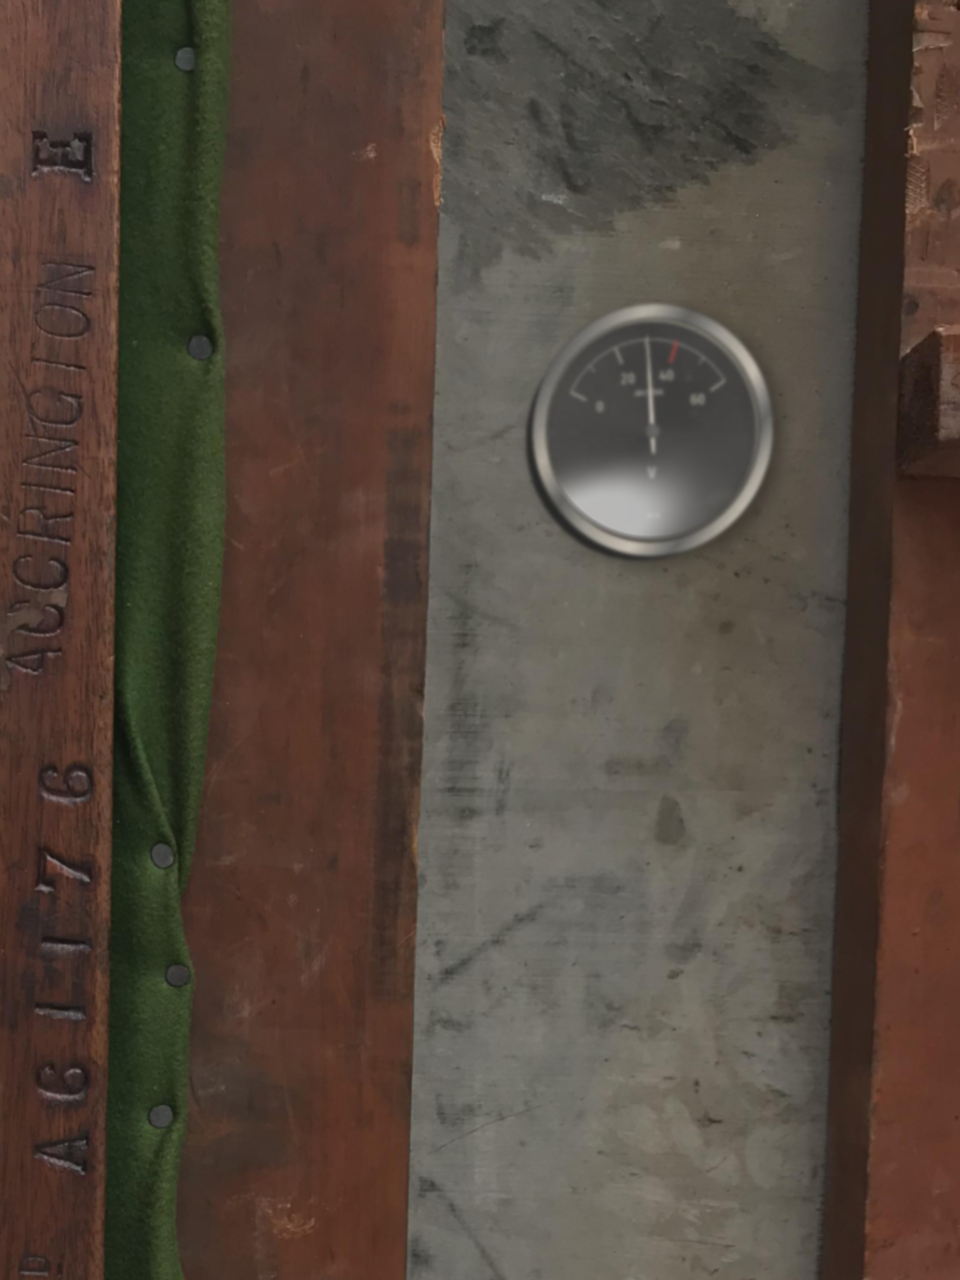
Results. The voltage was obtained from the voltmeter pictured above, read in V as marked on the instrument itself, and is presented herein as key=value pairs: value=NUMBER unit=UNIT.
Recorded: value=30 unit=V
